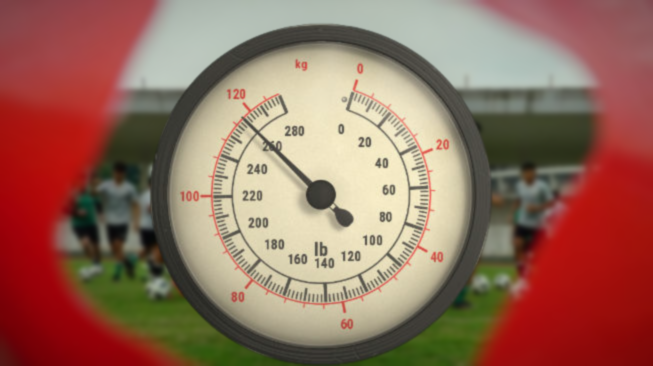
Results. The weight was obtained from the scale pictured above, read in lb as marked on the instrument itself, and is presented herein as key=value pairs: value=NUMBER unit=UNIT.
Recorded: value=260 unit=lb
